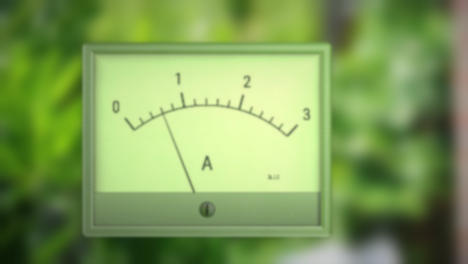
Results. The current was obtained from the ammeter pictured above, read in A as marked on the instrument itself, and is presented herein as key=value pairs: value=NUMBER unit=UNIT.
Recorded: value=0.6 unit=A
